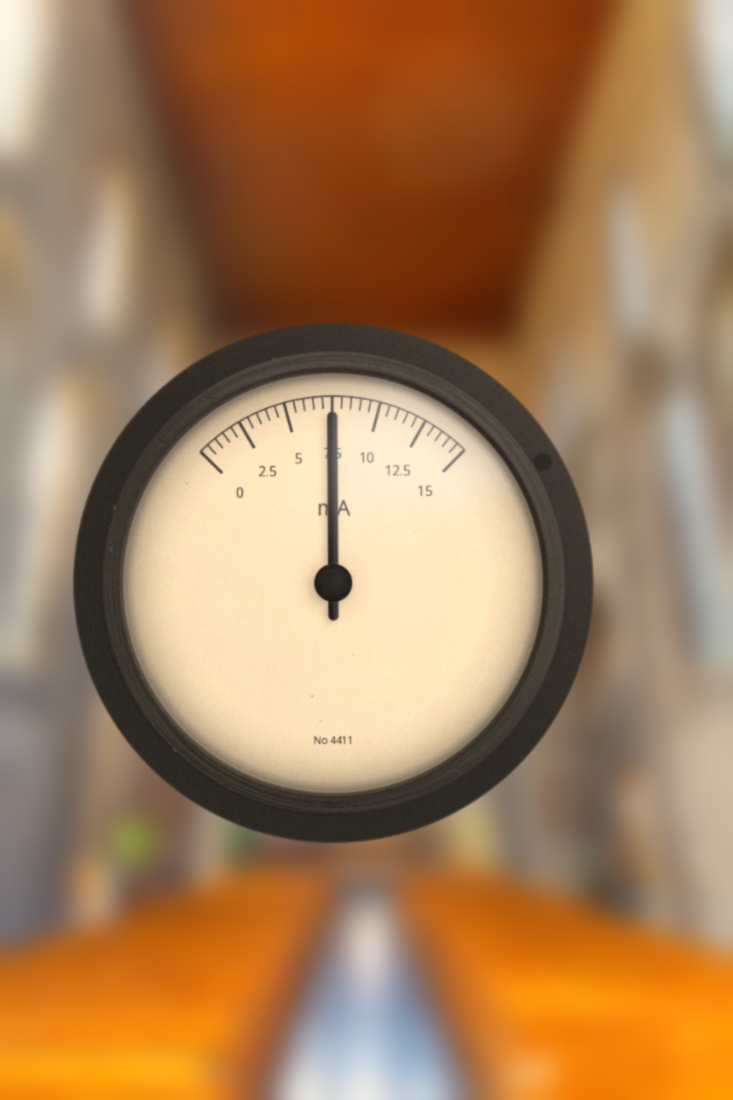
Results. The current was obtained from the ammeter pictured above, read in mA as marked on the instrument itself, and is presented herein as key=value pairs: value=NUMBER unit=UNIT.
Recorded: value=7.5 unit=mA
